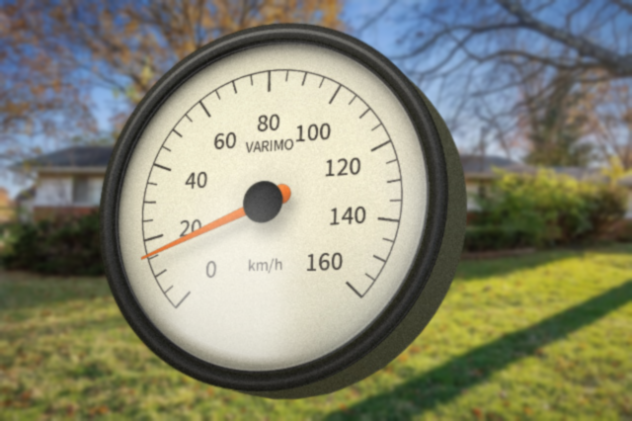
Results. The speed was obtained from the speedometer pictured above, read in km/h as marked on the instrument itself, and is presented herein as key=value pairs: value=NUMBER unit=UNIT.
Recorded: value=15 unit=km/h
